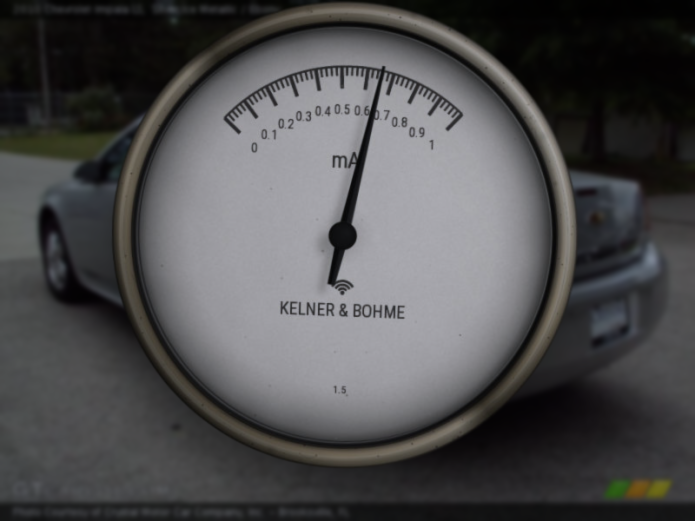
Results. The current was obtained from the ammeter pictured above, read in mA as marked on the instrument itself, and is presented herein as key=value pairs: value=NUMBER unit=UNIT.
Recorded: value=0.66 unit=mA
